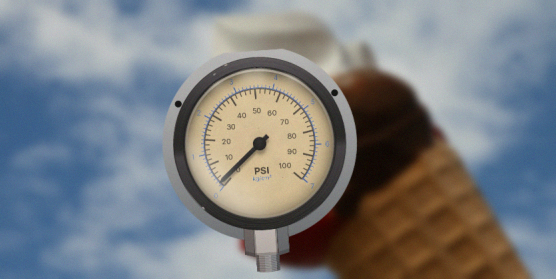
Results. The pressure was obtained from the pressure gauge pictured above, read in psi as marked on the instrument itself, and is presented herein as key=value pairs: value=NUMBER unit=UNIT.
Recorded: value=2 unit=psi
